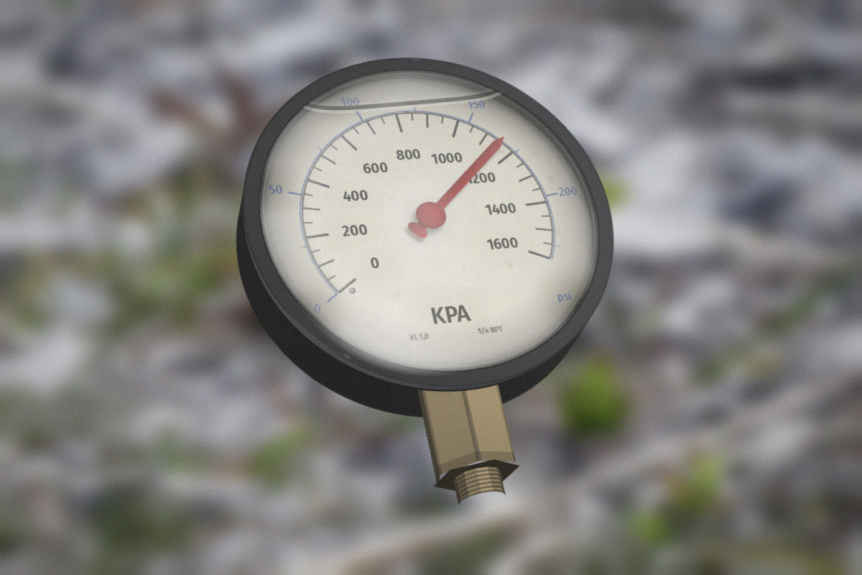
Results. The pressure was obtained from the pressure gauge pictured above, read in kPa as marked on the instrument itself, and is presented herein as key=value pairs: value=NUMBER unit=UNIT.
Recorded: value=1150 unit=kPa
